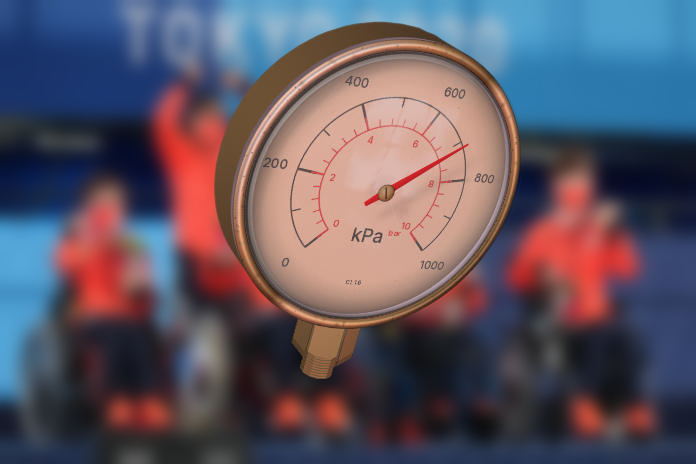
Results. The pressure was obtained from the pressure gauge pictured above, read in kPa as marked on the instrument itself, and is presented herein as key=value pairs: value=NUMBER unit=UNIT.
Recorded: value=700 unit=kPa
